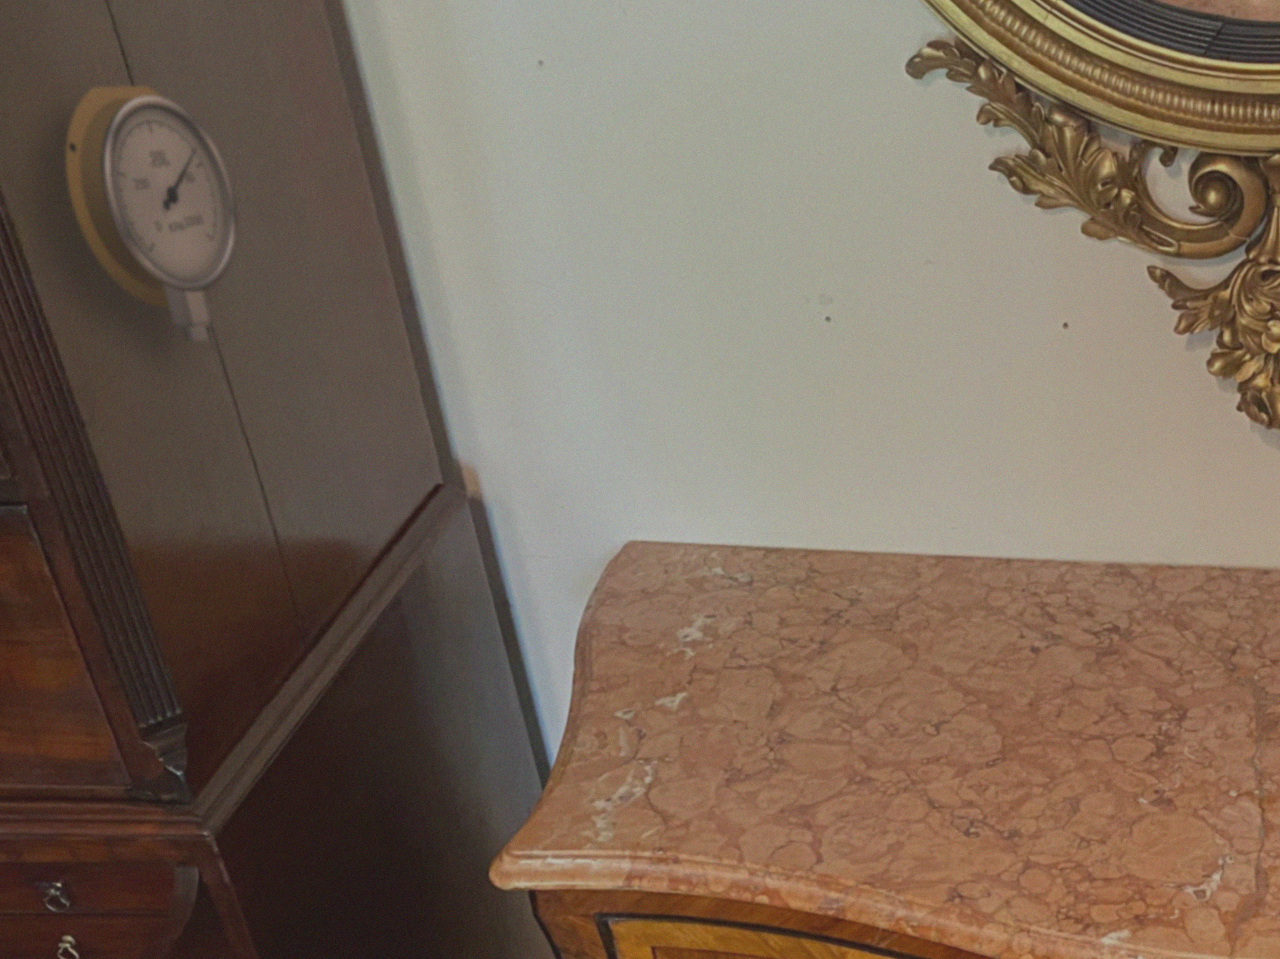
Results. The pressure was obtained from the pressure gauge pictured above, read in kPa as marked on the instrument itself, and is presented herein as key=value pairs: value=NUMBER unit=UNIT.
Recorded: value=700 unit=kPa
